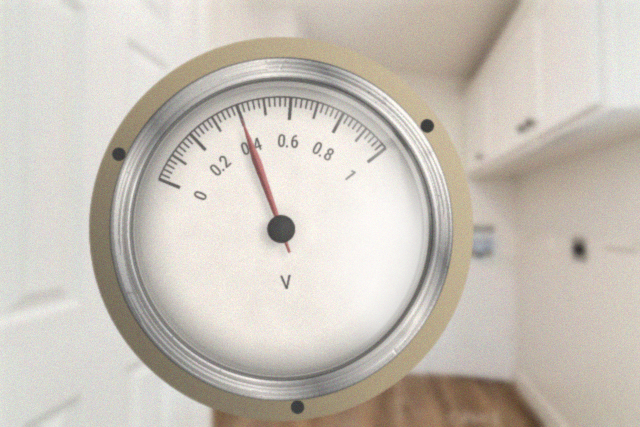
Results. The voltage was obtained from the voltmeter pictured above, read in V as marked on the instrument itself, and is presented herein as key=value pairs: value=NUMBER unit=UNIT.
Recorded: value=0.4 unit=V
